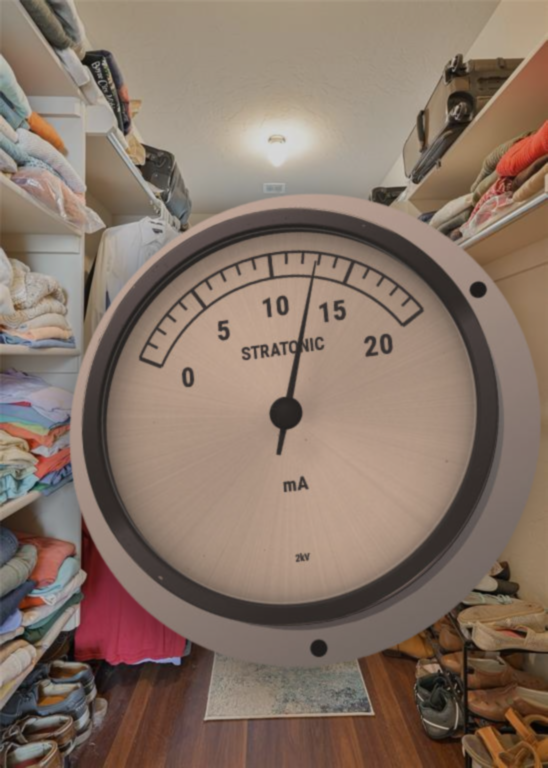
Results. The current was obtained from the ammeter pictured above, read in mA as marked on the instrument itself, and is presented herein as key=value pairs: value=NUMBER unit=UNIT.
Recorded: value=13 unit=mA
